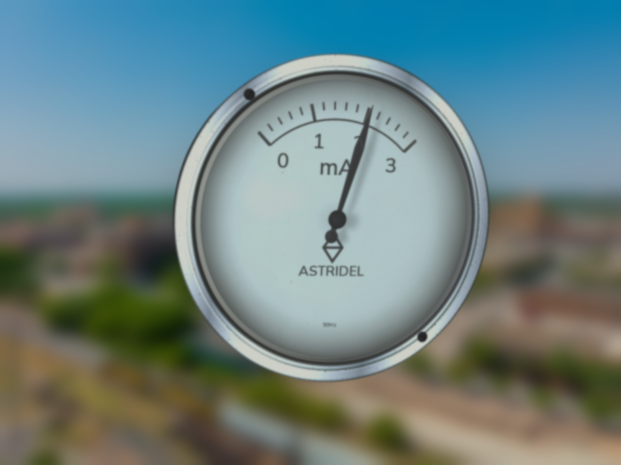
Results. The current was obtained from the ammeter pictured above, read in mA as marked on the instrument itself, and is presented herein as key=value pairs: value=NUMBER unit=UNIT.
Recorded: value=2 unit=mA
